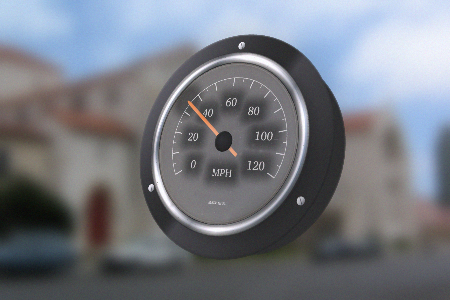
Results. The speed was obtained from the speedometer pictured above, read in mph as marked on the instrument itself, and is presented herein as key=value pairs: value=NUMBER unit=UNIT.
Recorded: value=35 unit=mph
